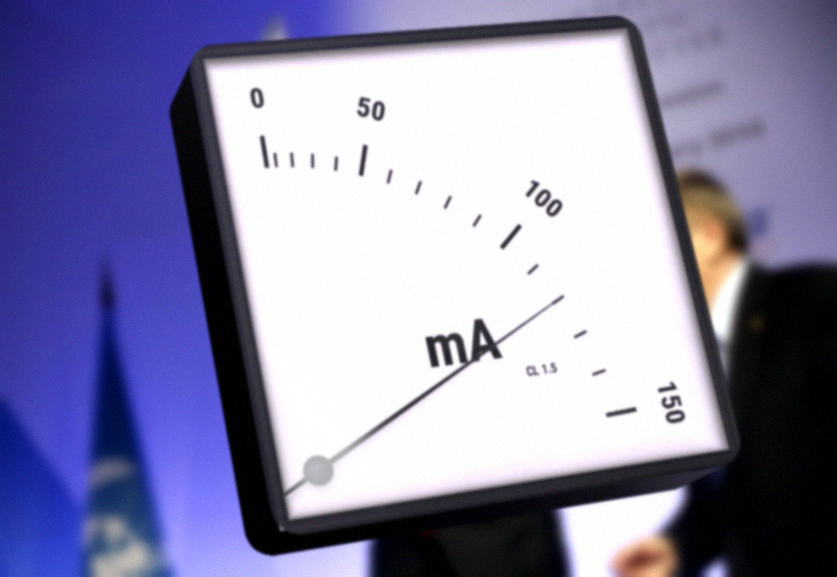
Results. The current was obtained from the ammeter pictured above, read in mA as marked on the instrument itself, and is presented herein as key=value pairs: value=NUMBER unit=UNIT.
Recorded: value=120 unit=mA
